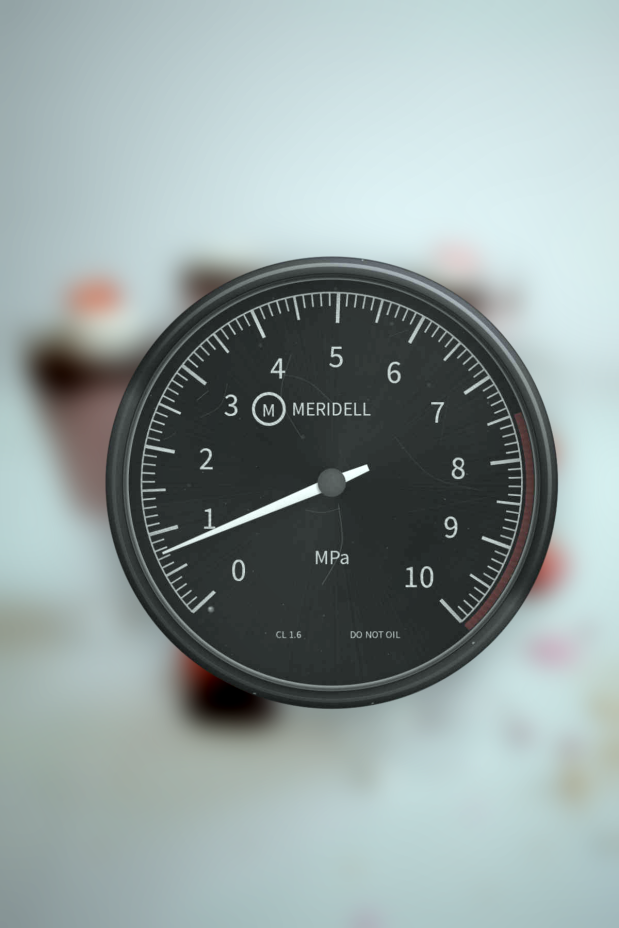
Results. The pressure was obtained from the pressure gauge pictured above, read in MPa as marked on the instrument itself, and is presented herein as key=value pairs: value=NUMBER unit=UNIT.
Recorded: value=0.75 unit=MPa
